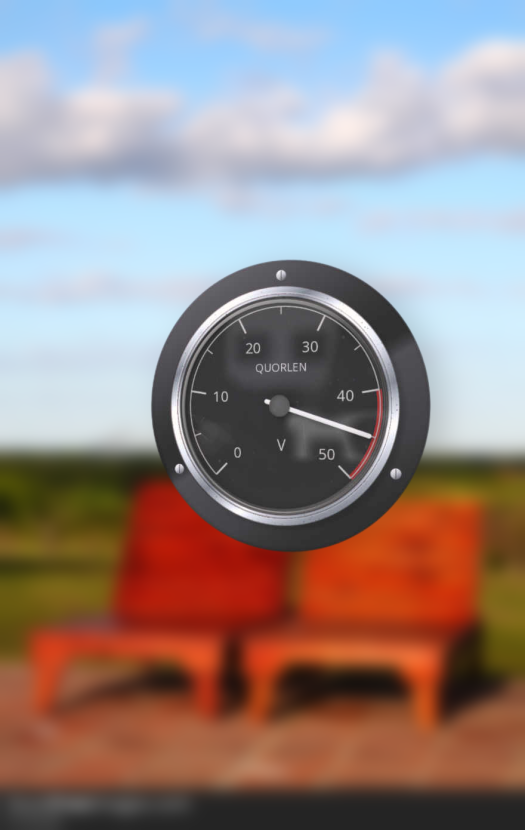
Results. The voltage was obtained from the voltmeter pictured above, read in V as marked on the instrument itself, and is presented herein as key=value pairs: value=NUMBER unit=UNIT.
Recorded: value=45 unit=V
